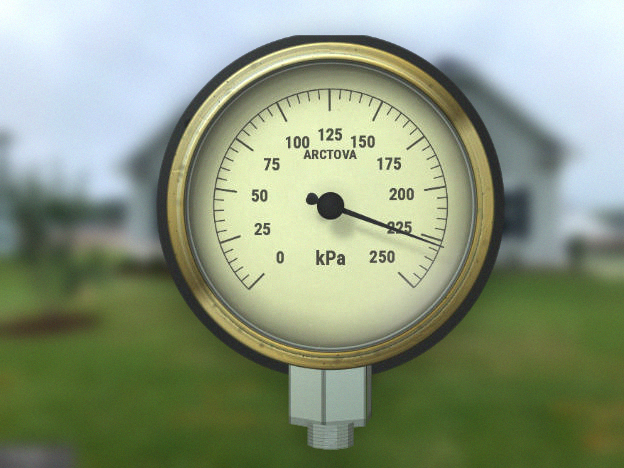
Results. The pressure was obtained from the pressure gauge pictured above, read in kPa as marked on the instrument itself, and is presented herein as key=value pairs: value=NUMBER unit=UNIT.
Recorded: value=227.5 unit=kPa
